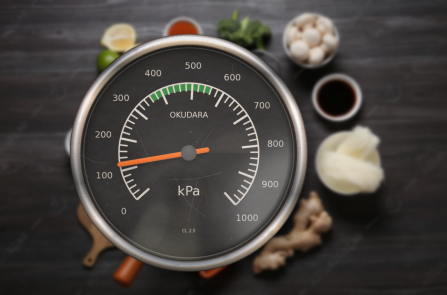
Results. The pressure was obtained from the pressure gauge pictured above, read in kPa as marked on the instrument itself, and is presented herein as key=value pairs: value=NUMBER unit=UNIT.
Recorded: value=120 unit=kPa
